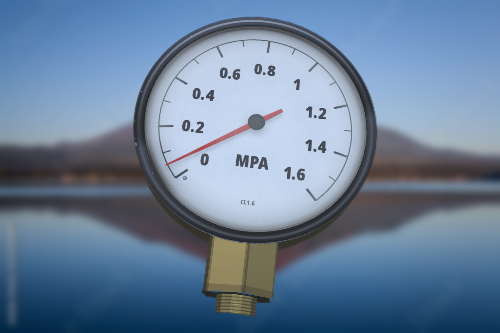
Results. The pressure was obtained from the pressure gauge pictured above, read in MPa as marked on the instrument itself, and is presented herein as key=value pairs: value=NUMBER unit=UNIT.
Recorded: value=0.05 unit=MPa
